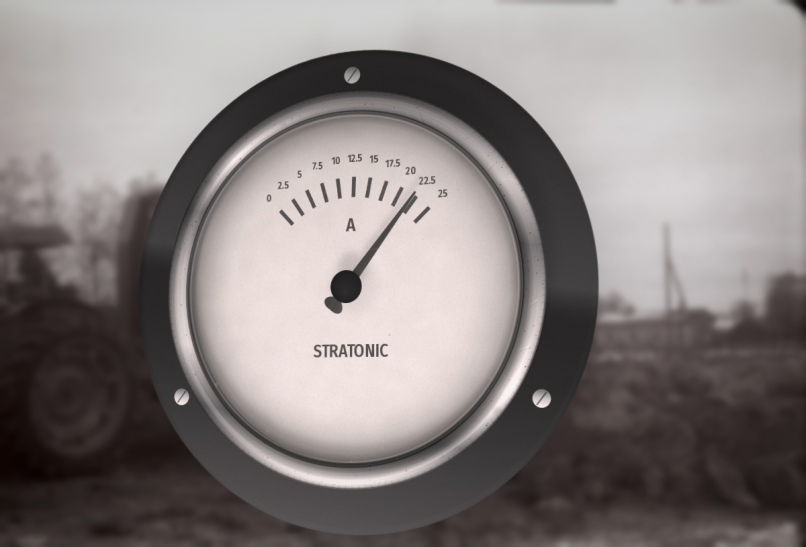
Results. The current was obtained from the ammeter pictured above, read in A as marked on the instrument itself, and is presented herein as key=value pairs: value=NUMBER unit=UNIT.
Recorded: value=22.5 unit=A
